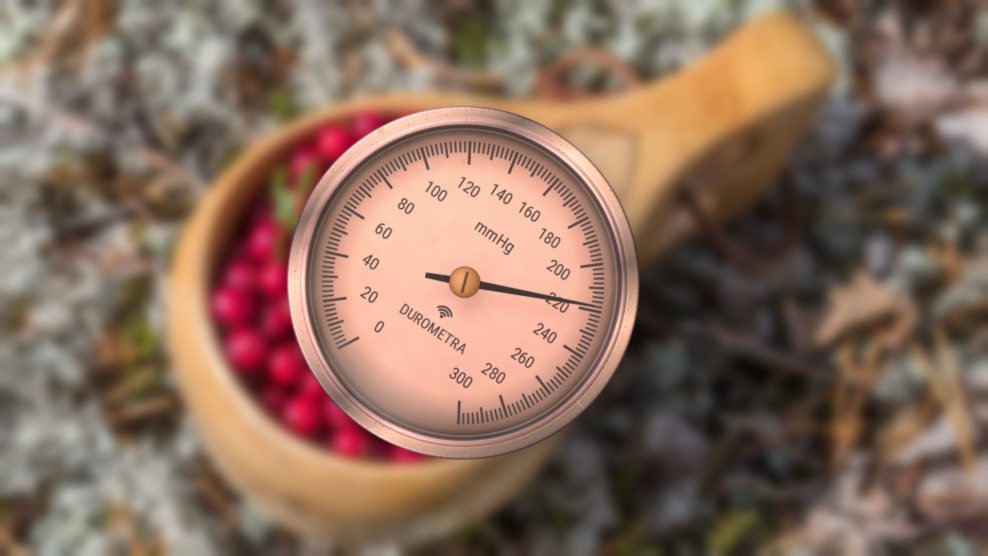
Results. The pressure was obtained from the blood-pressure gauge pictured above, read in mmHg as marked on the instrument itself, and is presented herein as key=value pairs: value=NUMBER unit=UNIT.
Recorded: value=218 unit=mmHg
